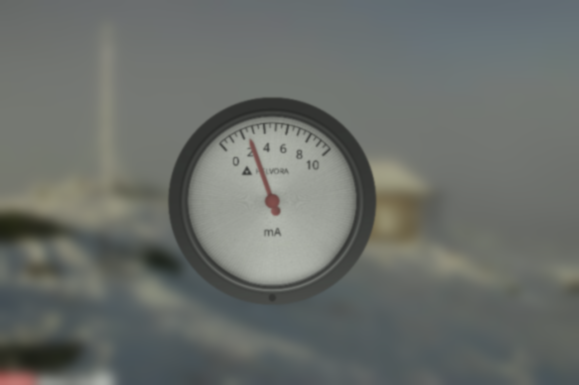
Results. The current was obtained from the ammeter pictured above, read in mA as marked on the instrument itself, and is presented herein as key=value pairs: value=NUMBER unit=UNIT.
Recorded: value=2.5 unit=mA
